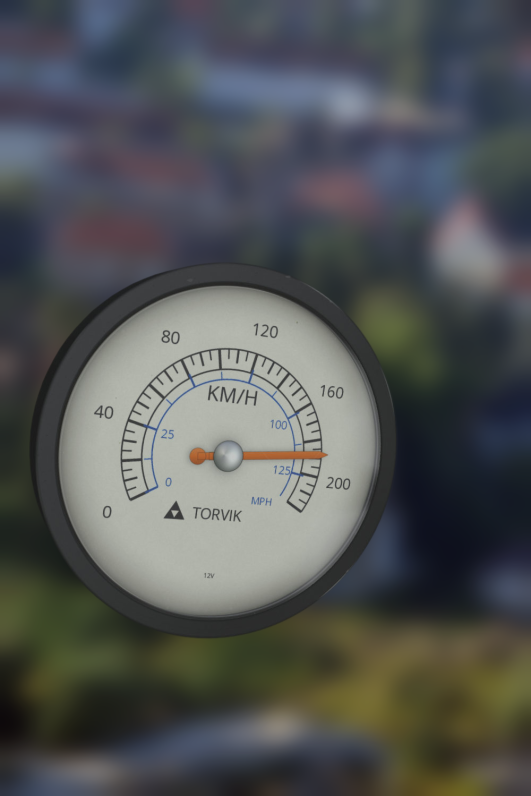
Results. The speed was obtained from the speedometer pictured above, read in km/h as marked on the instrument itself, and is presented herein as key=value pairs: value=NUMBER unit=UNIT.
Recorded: value=187.5 unit=km/h
